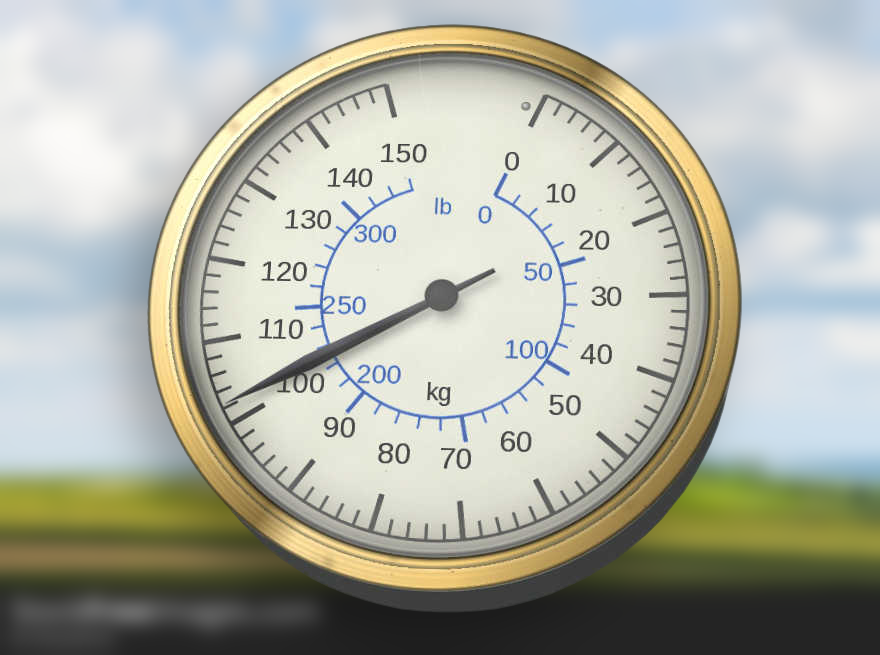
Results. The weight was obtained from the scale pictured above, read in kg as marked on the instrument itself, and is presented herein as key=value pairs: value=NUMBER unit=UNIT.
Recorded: value=102 unit=kg
